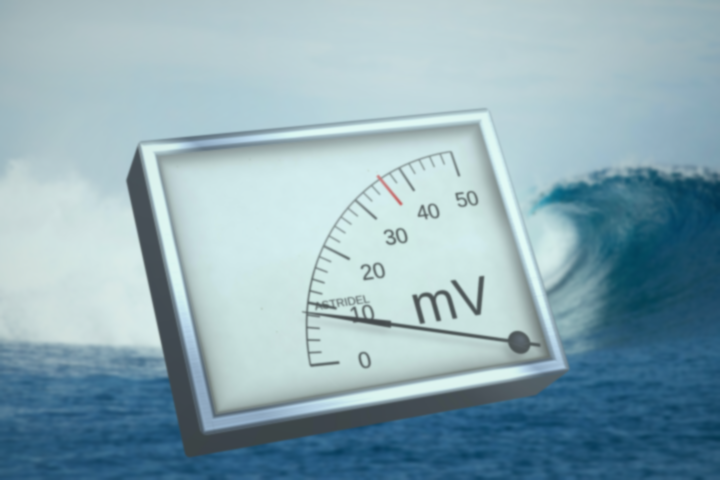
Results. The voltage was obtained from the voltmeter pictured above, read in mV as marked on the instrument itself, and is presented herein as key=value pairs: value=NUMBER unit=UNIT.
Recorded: value=8 unit=mV
